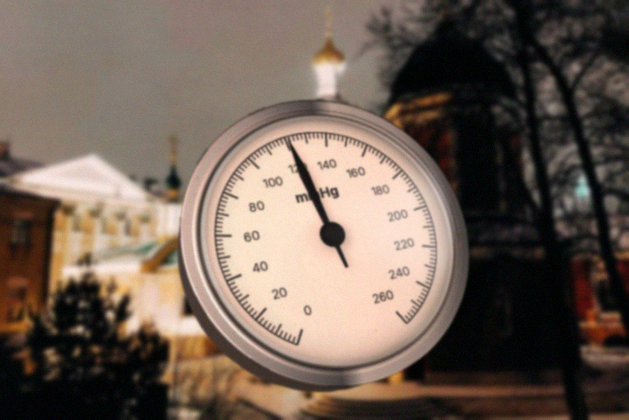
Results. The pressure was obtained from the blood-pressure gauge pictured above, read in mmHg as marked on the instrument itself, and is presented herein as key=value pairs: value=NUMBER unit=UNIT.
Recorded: value=120 unit=mmHg
